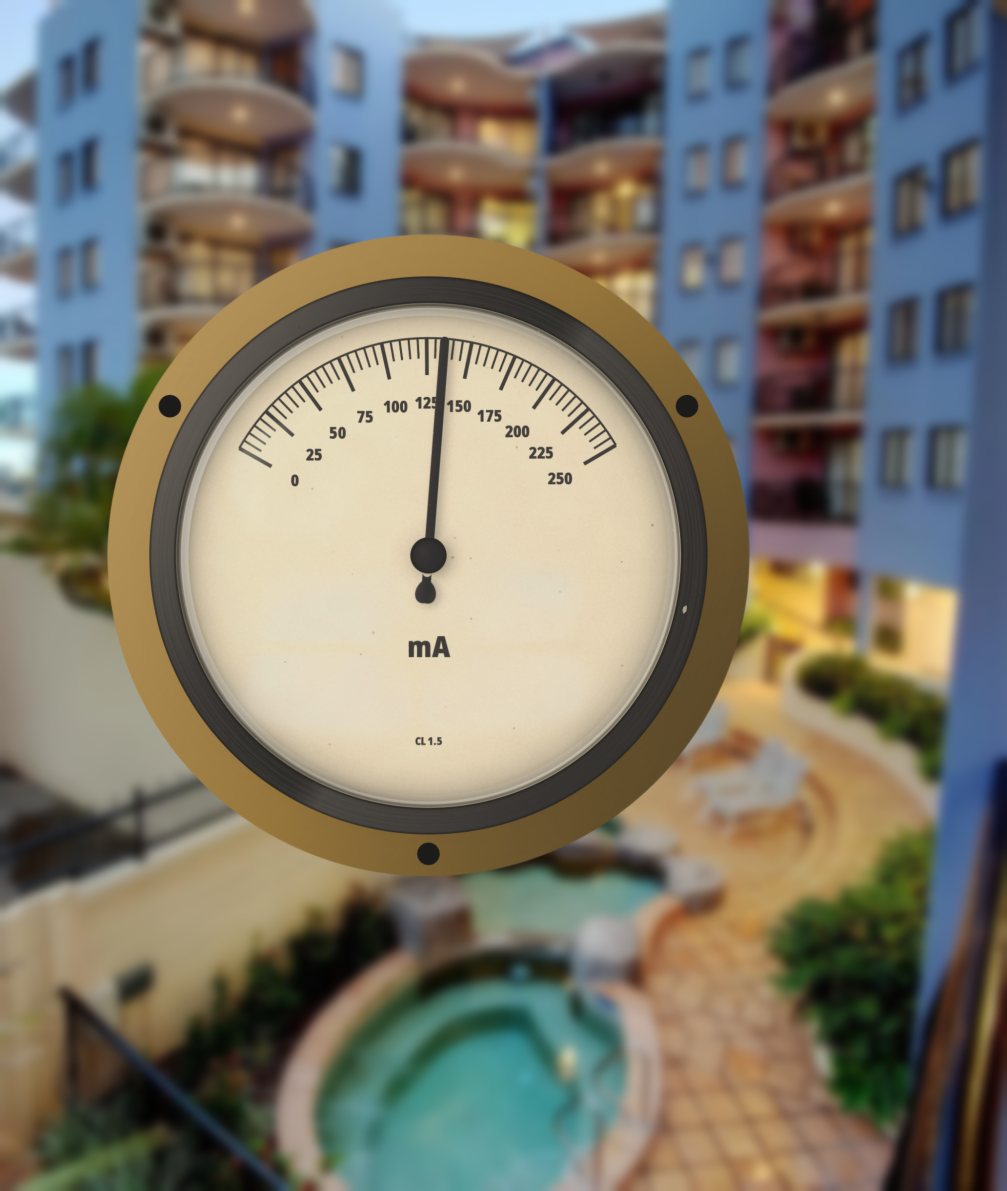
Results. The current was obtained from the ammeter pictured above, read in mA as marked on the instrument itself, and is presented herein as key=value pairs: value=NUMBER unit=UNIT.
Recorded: value=135 unit=mA
